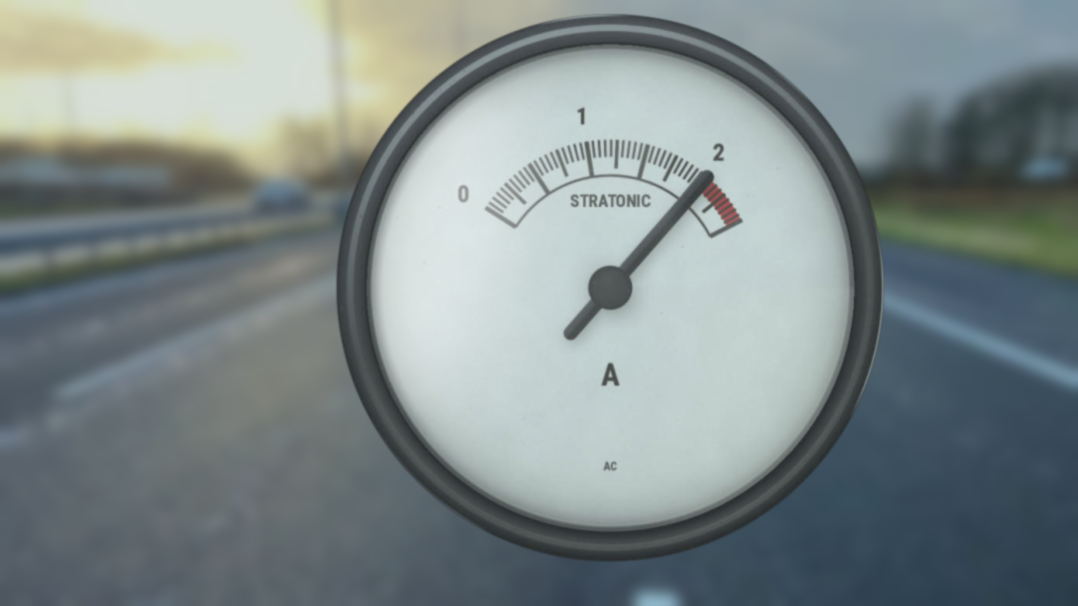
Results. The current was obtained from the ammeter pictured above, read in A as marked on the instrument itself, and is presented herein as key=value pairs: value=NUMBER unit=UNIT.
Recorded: value=2.05 unit=A
